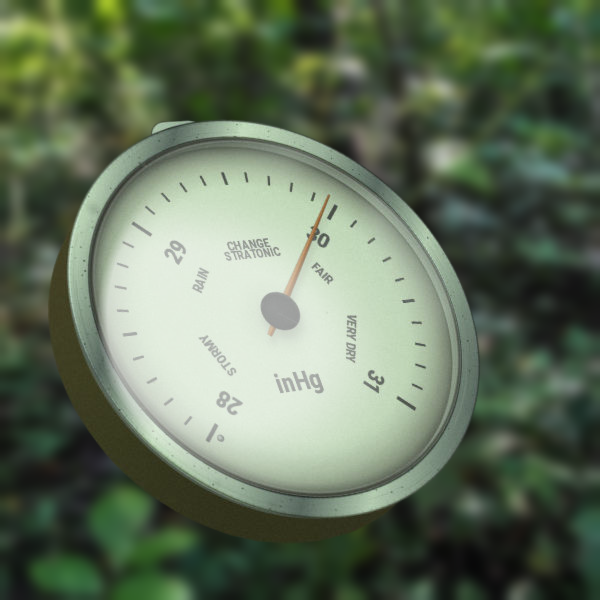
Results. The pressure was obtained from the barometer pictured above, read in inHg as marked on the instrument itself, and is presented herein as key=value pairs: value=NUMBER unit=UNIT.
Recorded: value=29.95 unit=inHg
